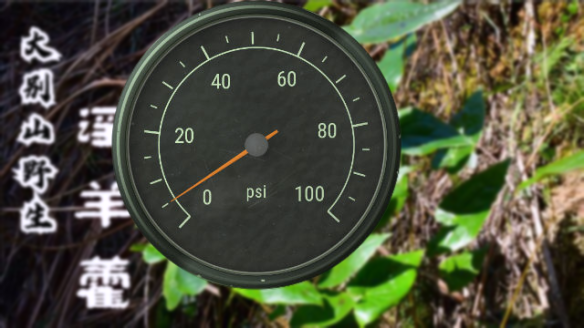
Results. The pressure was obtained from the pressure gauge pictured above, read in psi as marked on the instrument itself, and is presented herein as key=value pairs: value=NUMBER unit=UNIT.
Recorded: value=5 unit=psi
